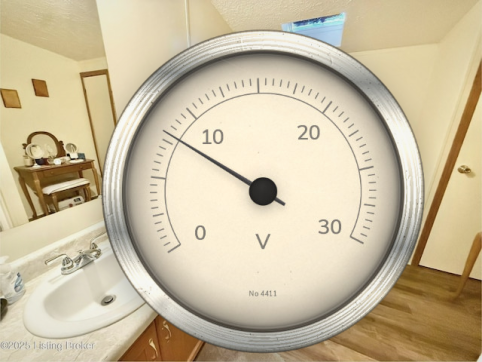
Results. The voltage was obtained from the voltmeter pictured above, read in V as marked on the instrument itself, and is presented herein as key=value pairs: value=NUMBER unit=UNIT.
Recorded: value=8 unit=V
